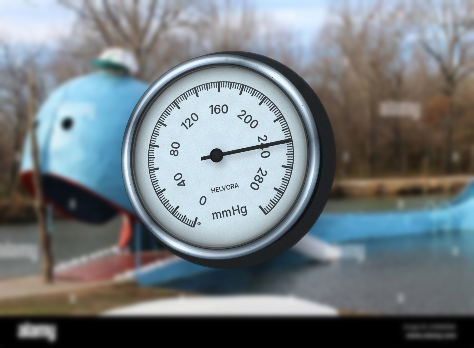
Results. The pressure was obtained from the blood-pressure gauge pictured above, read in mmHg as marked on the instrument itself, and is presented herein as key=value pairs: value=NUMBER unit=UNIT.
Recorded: value=240 unit=mmHg
